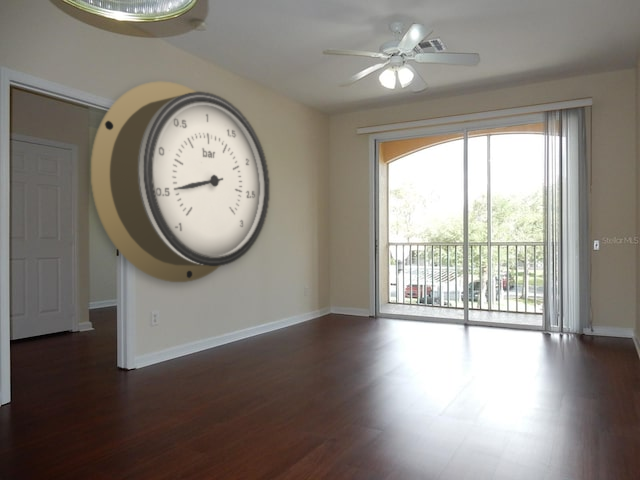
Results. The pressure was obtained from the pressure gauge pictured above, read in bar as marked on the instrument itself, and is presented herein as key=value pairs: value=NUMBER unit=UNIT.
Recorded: value=-0.5 unit=bar
